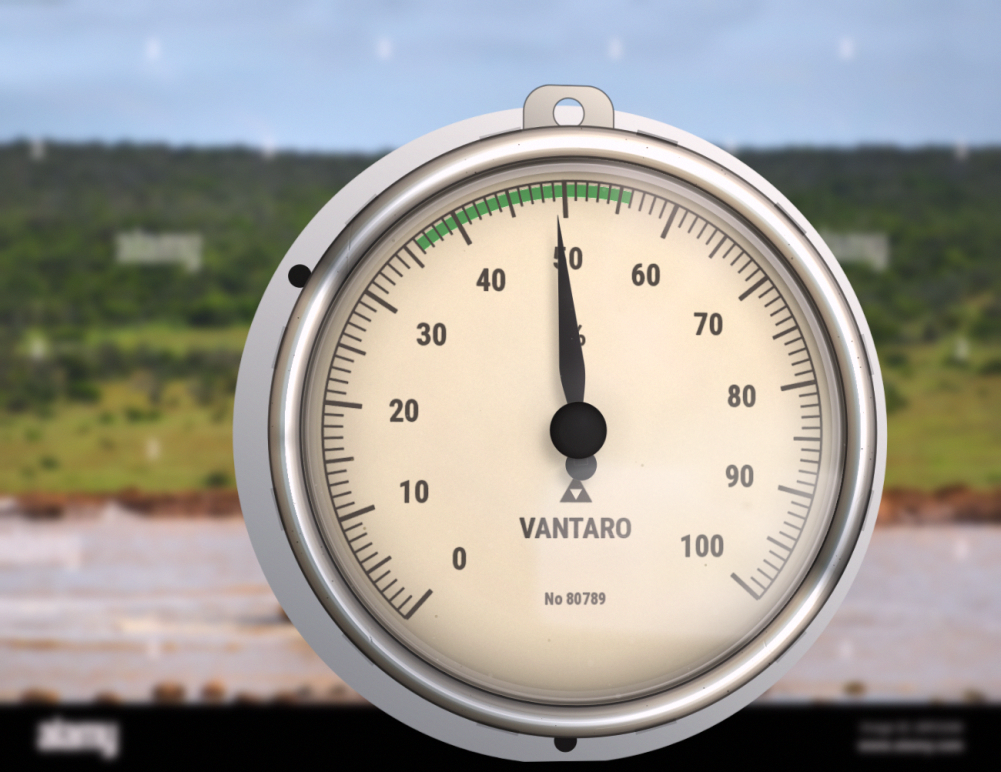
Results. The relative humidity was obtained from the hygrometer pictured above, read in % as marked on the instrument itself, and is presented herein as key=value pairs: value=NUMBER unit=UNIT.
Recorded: value=49 unit=%
